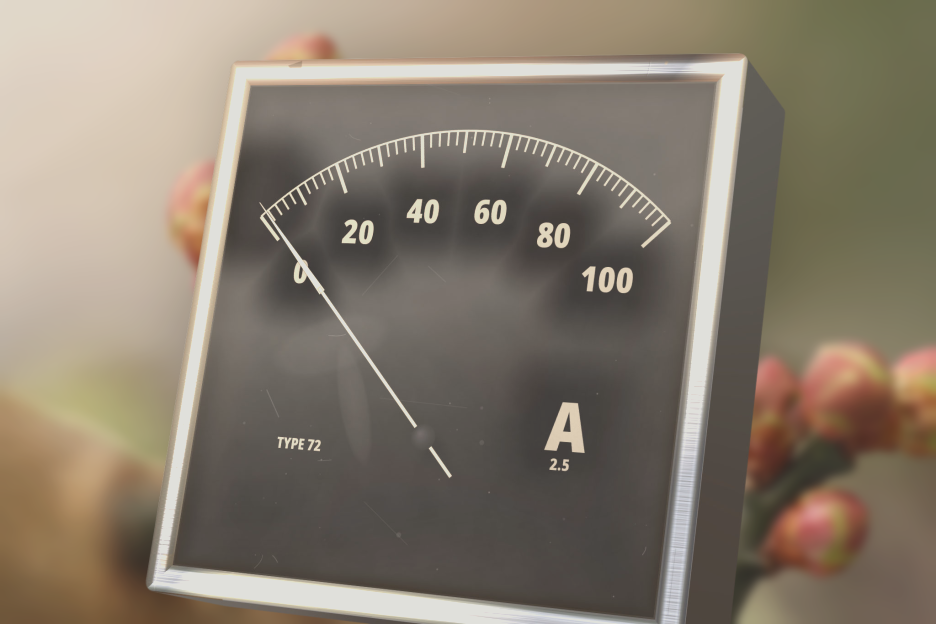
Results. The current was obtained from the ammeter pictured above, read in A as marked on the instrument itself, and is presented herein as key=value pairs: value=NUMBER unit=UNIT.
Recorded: value=2 unit=A
